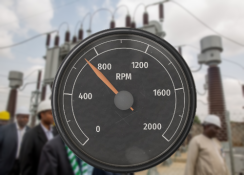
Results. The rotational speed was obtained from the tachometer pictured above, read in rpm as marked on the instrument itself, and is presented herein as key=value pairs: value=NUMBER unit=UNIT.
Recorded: value=700 unit=rpm
